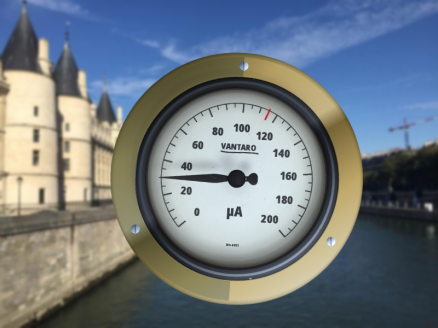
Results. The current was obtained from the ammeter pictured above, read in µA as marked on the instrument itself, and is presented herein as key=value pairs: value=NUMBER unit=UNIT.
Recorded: value=30 unit=µA
